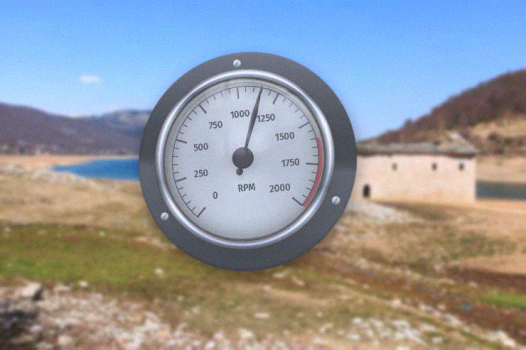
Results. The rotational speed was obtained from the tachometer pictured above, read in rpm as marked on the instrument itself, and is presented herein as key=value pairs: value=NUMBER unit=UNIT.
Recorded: value=1150 unit=rpm
